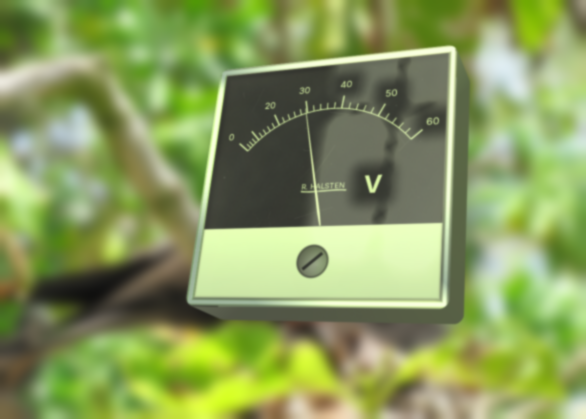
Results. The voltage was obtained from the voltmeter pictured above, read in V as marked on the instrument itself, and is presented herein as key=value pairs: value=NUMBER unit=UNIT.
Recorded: value=30 unit=V
